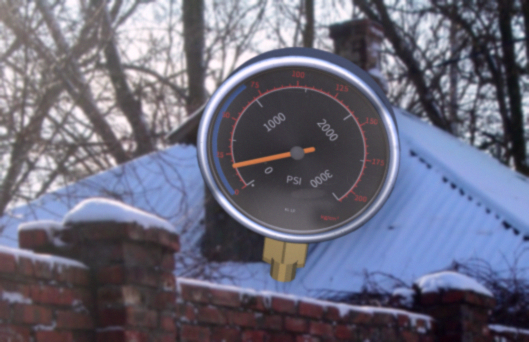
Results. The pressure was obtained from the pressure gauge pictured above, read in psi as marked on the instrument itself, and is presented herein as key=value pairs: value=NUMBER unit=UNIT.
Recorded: value=250 unit=psi
